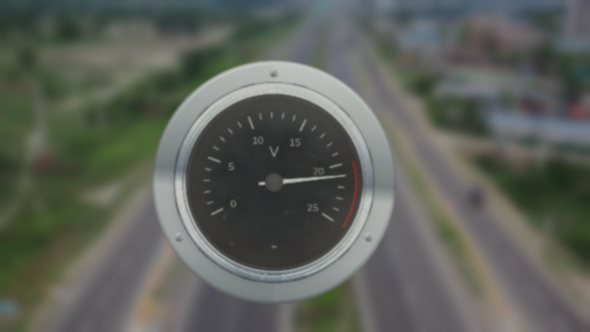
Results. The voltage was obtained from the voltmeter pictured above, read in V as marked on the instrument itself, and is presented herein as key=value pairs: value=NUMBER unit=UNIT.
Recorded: value=21 unit=V
